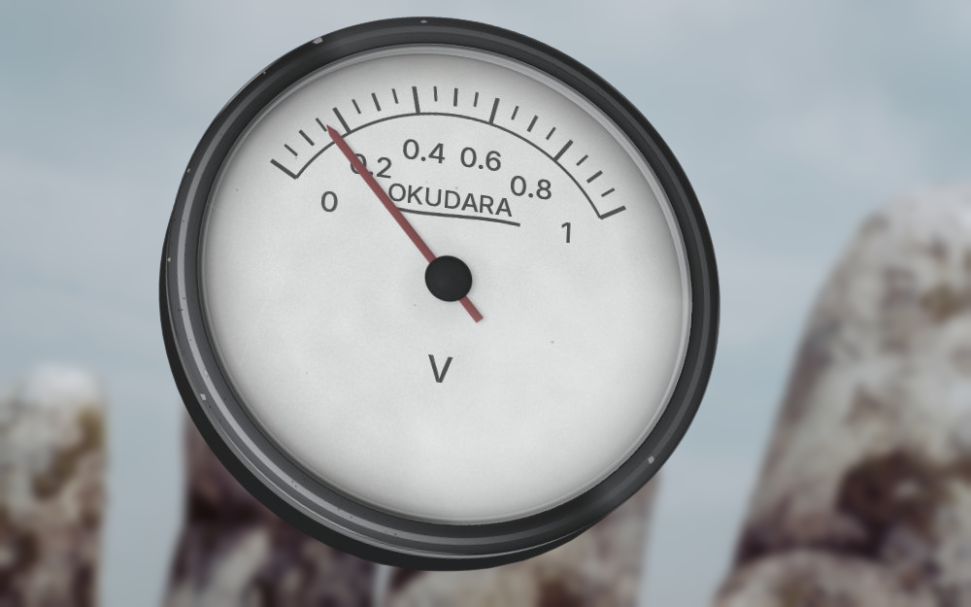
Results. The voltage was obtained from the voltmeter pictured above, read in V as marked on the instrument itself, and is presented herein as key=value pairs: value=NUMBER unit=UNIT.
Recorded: value=0.15 unit=V
